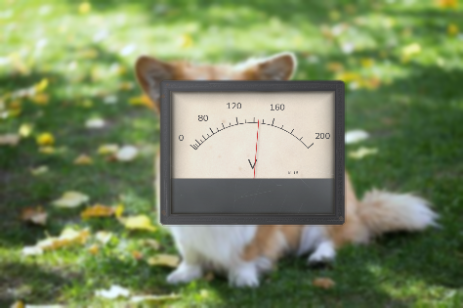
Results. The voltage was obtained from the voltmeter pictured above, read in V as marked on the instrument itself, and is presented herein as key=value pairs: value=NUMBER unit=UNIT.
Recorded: value=145 unit=V
